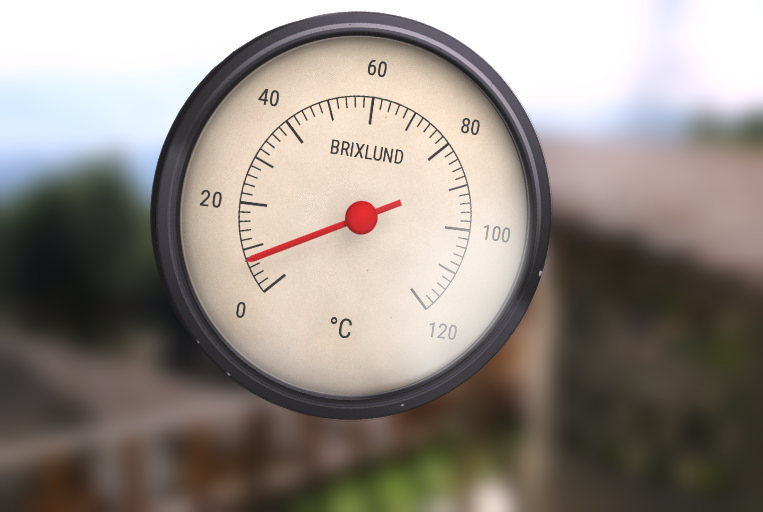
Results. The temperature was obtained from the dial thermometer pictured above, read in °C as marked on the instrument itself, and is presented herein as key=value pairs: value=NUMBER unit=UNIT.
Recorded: value=8 unit=°C
